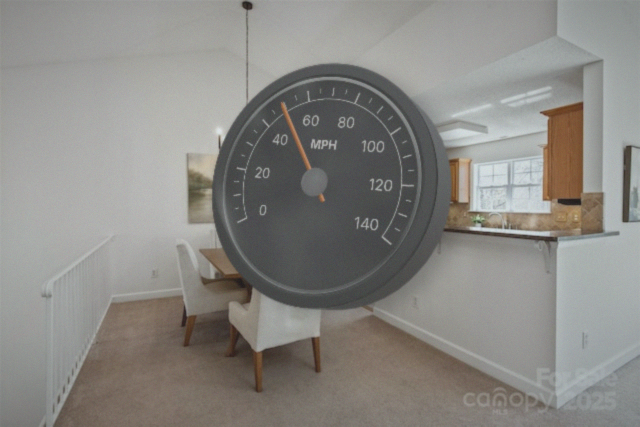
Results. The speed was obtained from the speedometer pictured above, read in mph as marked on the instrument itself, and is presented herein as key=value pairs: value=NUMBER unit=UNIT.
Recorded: value=50 unit=mph
